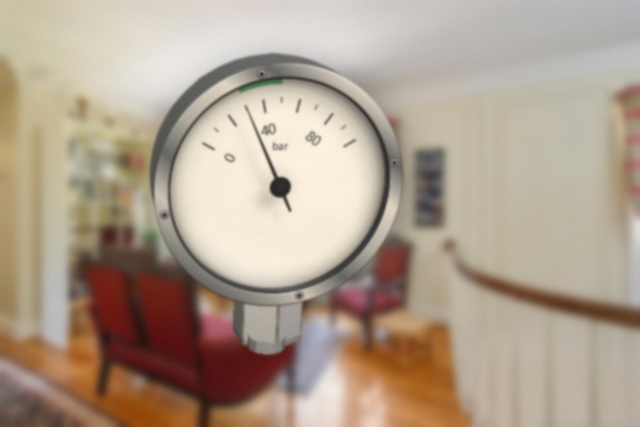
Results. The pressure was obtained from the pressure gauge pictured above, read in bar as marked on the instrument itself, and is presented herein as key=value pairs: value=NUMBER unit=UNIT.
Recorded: value=30 unit=bar
